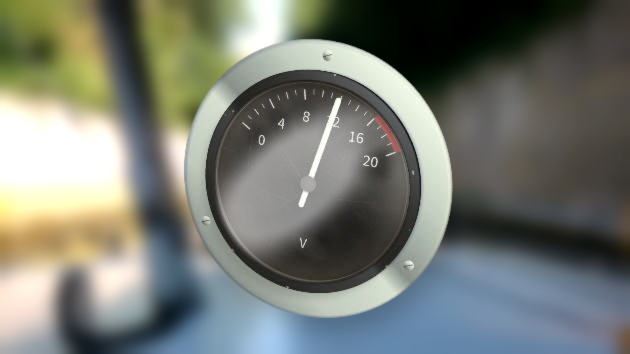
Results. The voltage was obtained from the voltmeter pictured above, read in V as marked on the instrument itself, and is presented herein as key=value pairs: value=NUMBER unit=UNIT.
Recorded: value=12 unit=V
